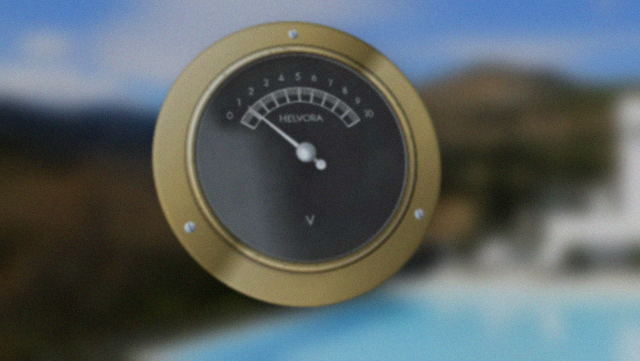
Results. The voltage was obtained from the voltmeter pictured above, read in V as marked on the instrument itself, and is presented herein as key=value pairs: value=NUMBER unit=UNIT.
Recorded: value=1 unit=V
